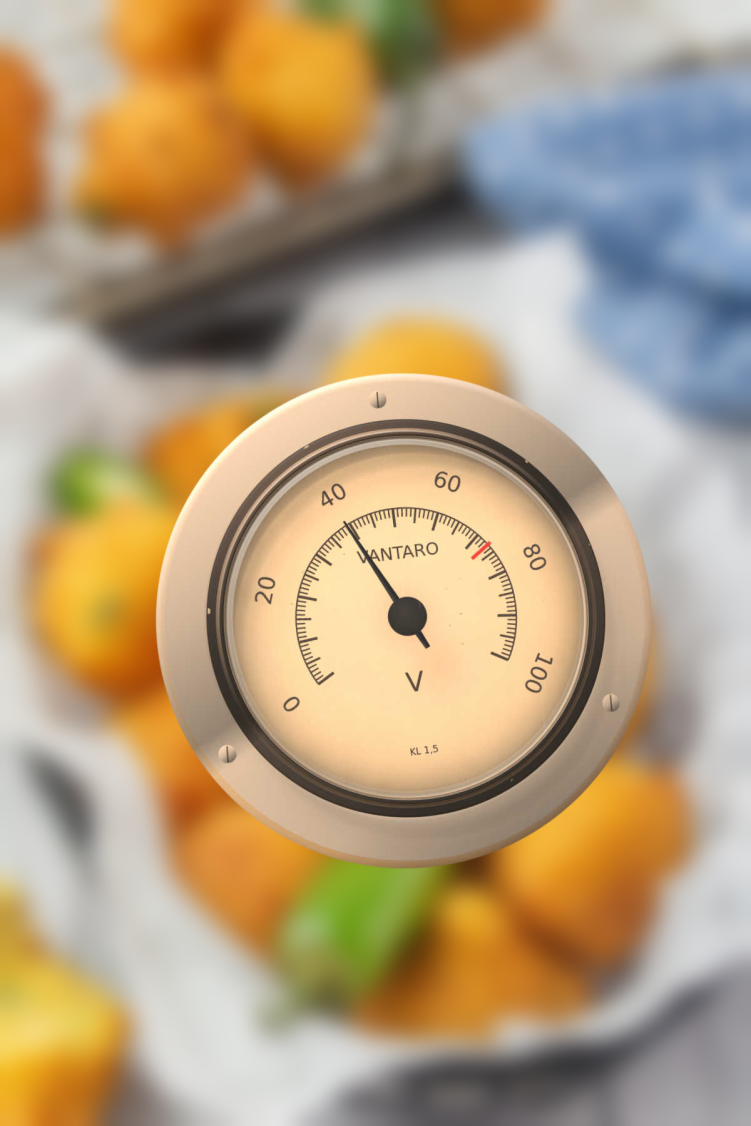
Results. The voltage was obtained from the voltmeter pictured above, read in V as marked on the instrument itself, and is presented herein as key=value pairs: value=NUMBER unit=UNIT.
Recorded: value=39 unit=V
